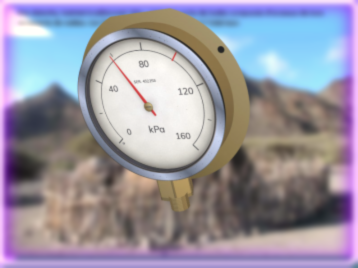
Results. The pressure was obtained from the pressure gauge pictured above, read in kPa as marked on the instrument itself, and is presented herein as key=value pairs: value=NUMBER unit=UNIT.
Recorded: value=60 unit=kPa
